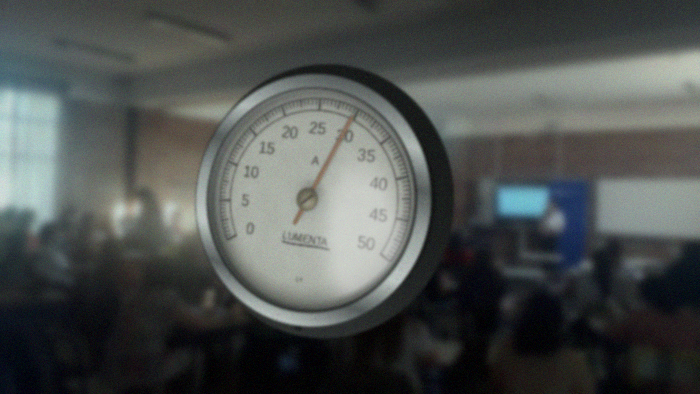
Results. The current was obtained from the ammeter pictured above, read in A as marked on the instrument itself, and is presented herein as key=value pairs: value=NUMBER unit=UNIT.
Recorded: value=30 unit=A
